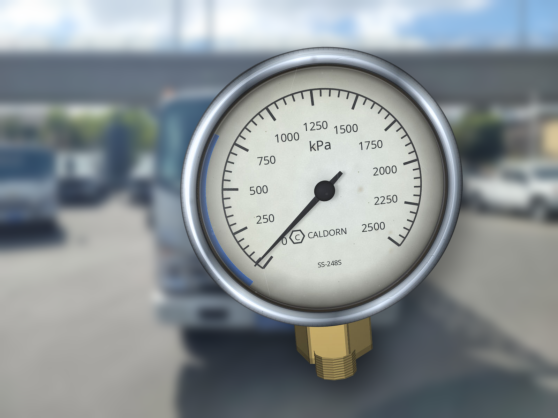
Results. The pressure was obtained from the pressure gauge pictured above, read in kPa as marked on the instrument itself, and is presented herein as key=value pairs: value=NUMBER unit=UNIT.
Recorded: value=50 unit=kPa
